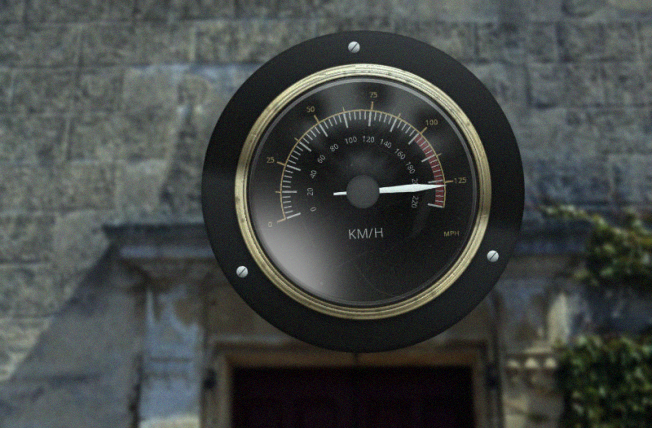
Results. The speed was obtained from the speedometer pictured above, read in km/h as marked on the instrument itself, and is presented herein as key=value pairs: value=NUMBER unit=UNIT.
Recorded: value=204 unit=km/h
